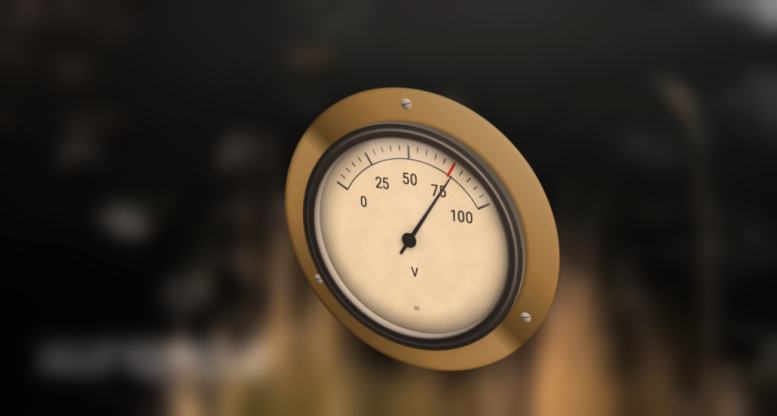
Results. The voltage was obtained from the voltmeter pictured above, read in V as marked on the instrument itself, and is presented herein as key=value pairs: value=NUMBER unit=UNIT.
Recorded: value=77.5 unit=V
